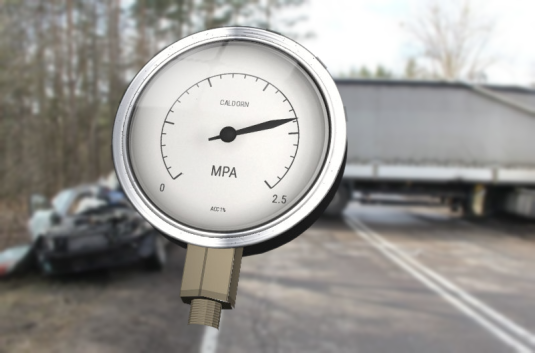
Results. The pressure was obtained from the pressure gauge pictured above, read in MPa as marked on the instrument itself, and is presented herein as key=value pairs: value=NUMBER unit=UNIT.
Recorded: value=1.9 unit=MPa
